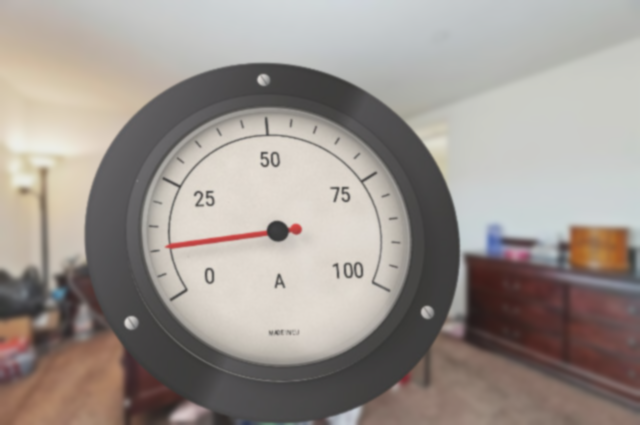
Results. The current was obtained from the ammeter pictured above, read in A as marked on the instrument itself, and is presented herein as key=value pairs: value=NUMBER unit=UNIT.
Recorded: value=10 unit=A
